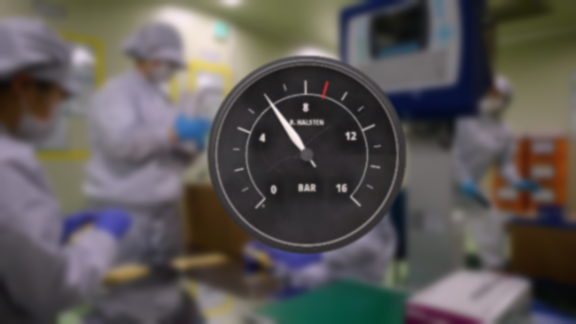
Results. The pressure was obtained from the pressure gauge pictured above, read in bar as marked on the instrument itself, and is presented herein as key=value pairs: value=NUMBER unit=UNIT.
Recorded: value=6 unit=bar
